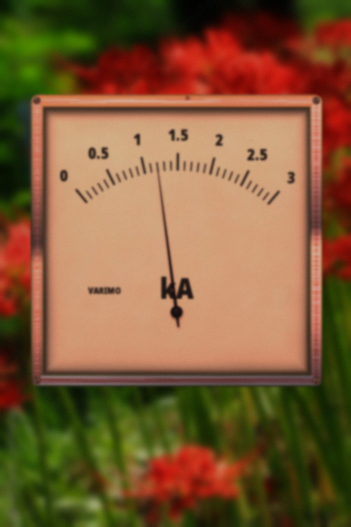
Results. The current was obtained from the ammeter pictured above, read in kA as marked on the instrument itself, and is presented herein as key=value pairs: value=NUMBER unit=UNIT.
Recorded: value=1.2 unit=kA
